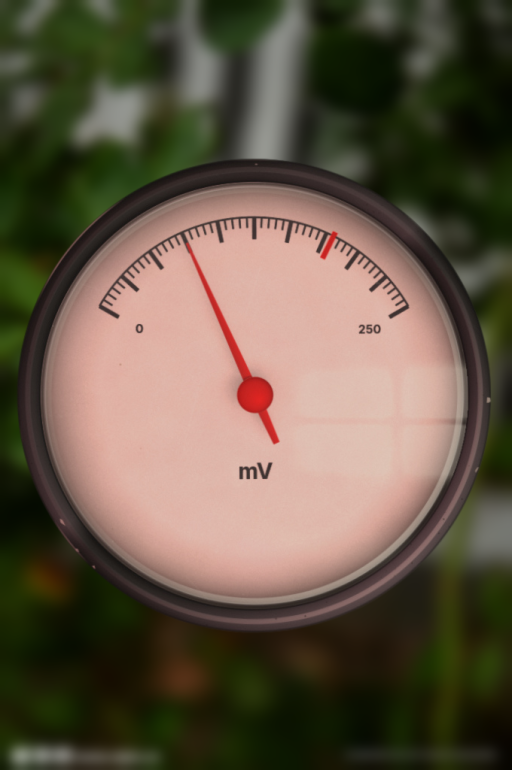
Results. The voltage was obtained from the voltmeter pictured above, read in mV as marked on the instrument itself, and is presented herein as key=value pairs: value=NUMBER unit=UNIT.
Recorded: value=75 unit=mV
